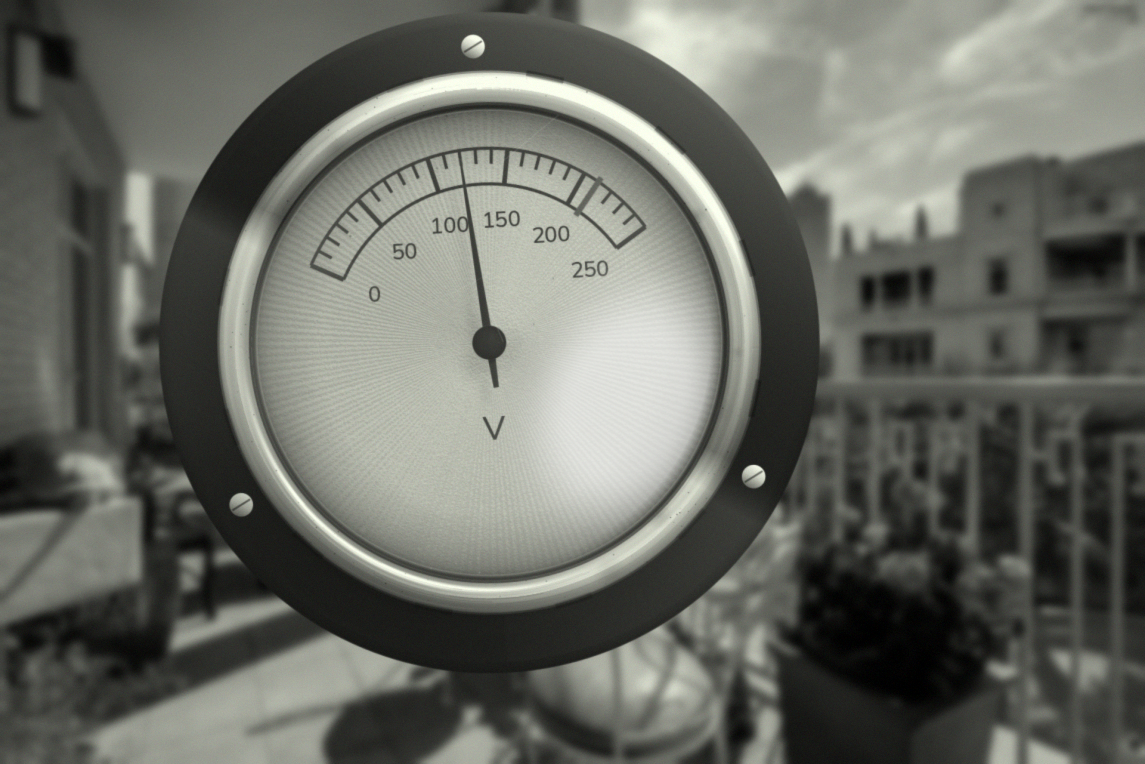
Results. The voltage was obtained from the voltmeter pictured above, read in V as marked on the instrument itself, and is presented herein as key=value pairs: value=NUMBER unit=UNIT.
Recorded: value=120 unit=V
